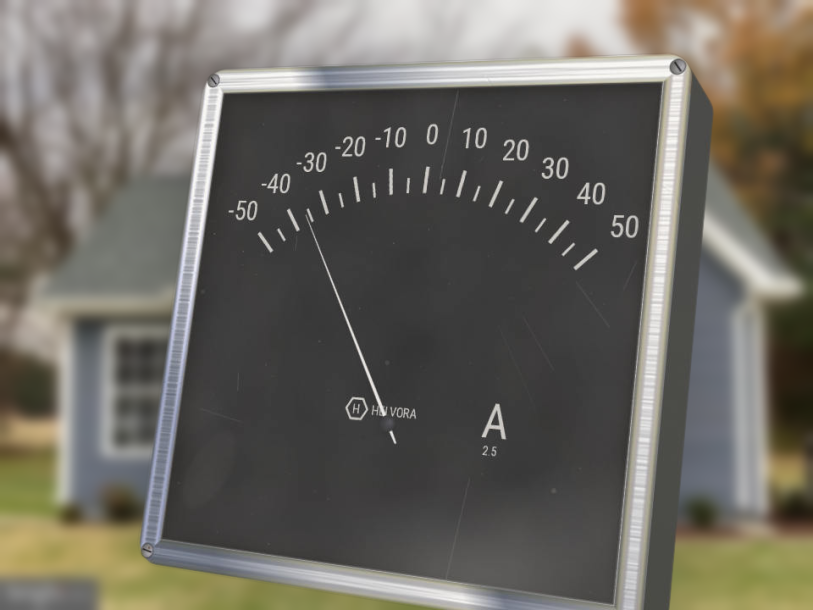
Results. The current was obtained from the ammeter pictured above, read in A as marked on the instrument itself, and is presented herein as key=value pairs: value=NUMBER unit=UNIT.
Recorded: value=-35 unit=A
